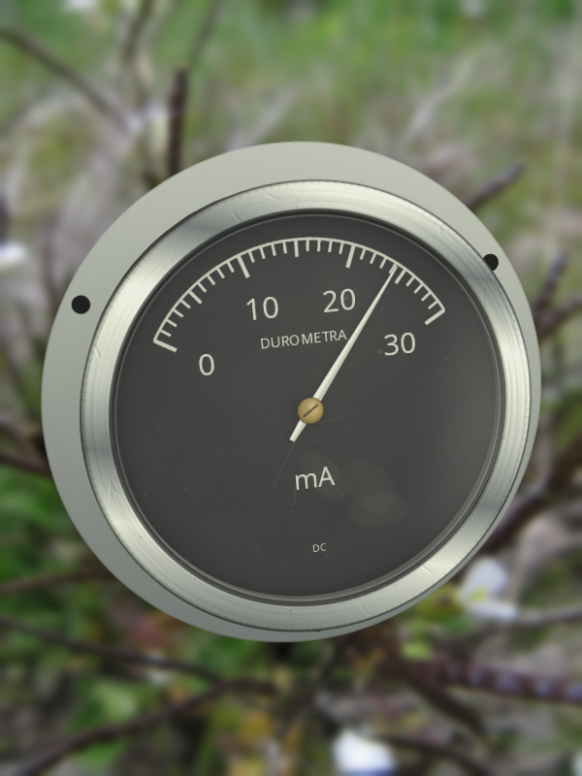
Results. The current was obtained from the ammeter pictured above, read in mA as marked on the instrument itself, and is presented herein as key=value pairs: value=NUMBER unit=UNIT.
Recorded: value=24 unit=mA
